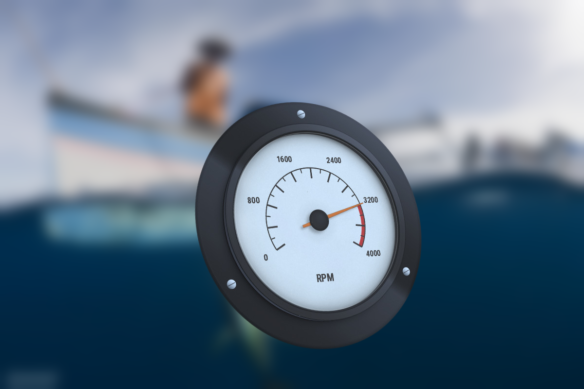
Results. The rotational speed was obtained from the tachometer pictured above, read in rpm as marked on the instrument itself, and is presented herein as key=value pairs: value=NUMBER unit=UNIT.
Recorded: value=3200 unit=rpm
